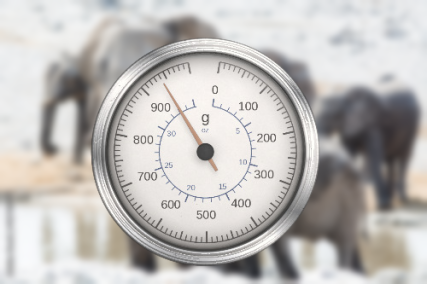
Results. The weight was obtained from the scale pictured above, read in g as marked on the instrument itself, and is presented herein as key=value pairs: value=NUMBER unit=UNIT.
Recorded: value=940 unit=g
